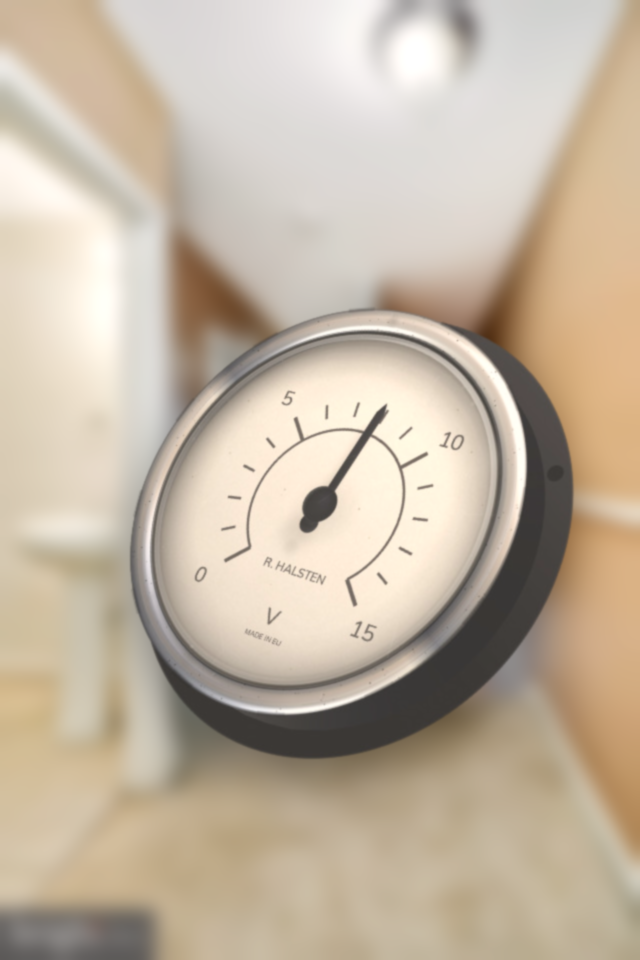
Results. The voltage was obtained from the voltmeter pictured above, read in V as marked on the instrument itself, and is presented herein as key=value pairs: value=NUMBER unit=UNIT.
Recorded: value=8 unit=V
